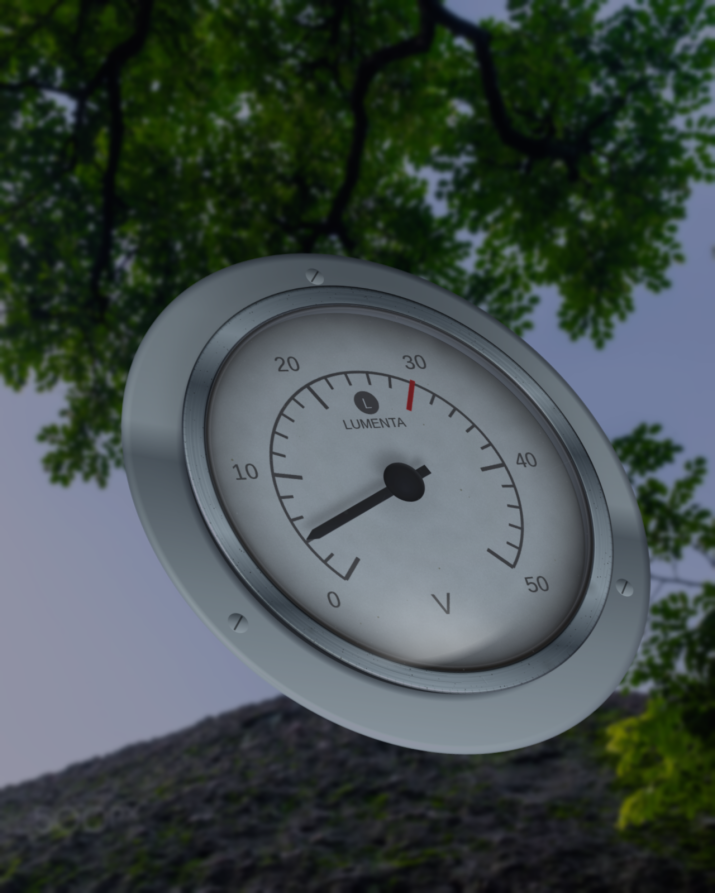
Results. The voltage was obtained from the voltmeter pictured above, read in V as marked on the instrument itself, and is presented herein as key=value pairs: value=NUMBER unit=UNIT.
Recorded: value=4 unit=V
